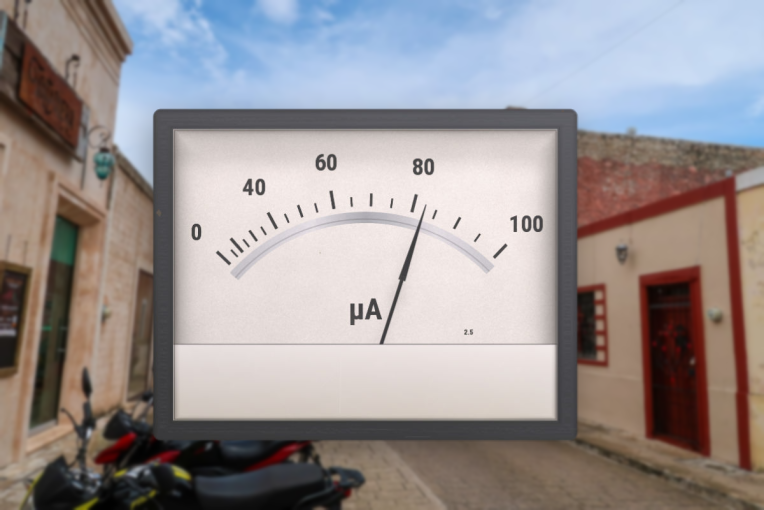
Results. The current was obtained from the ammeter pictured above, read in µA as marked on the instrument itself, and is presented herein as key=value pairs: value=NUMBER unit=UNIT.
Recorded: value=82.5 unit=µA
